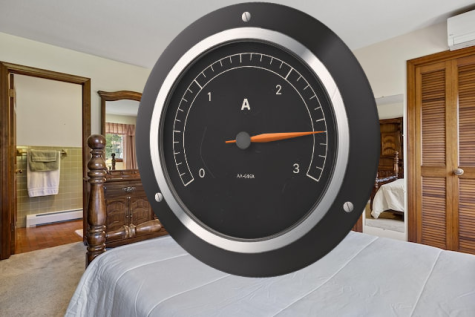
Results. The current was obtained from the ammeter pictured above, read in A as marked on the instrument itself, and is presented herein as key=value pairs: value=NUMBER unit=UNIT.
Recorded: value=2.6 unit=A
